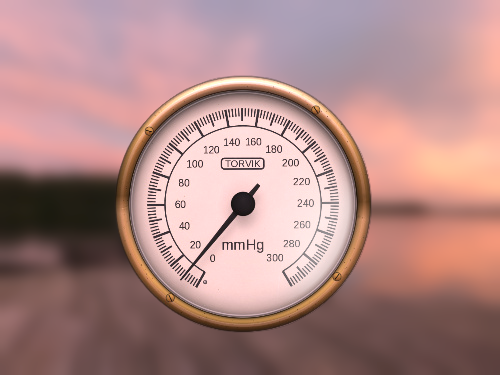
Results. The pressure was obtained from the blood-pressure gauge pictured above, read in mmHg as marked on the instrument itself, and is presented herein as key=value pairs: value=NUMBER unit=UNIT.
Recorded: value=10 unit=mmHg
